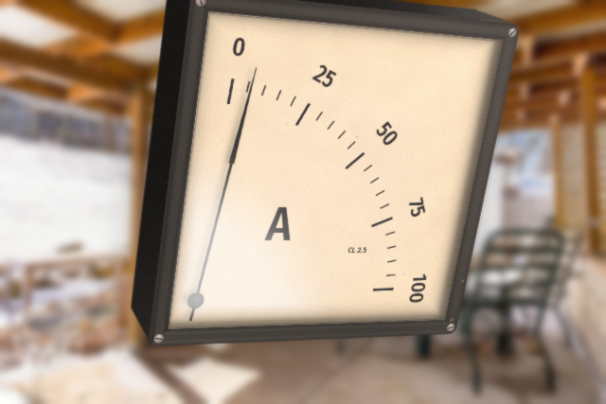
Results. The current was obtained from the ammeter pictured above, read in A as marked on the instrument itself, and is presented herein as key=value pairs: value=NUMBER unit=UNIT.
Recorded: value=5 unit=A
